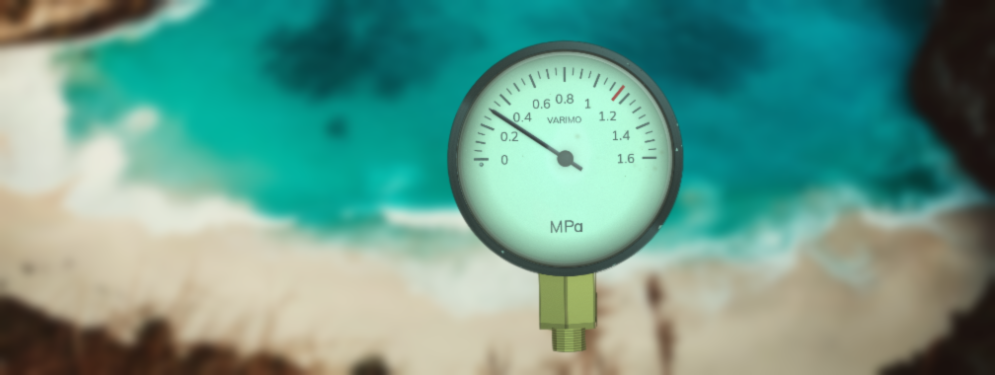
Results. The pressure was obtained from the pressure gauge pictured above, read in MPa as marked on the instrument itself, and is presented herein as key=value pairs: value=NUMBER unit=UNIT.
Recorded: value=0.3 unit=MPa
